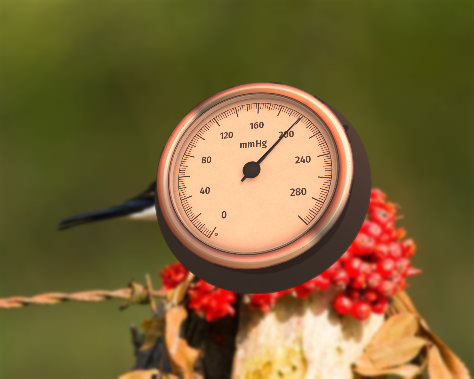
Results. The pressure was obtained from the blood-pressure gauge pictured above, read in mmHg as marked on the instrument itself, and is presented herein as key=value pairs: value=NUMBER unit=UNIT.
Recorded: value=200 unit=mmHg
